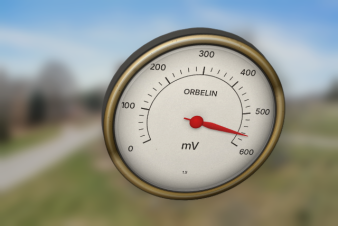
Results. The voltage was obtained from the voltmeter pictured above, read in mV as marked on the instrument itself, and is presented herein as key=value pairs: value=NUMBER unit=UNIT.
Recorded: value=560 unit=mV
